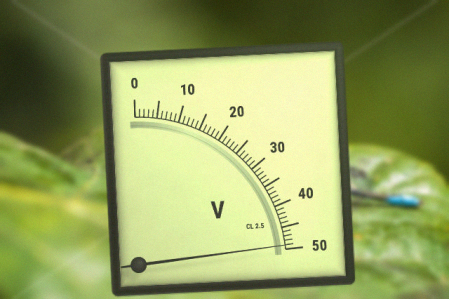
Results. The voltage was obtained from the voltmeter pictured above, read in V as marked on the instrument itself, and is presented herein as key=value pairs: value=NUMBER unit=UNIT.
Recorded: value=49 unit=V
